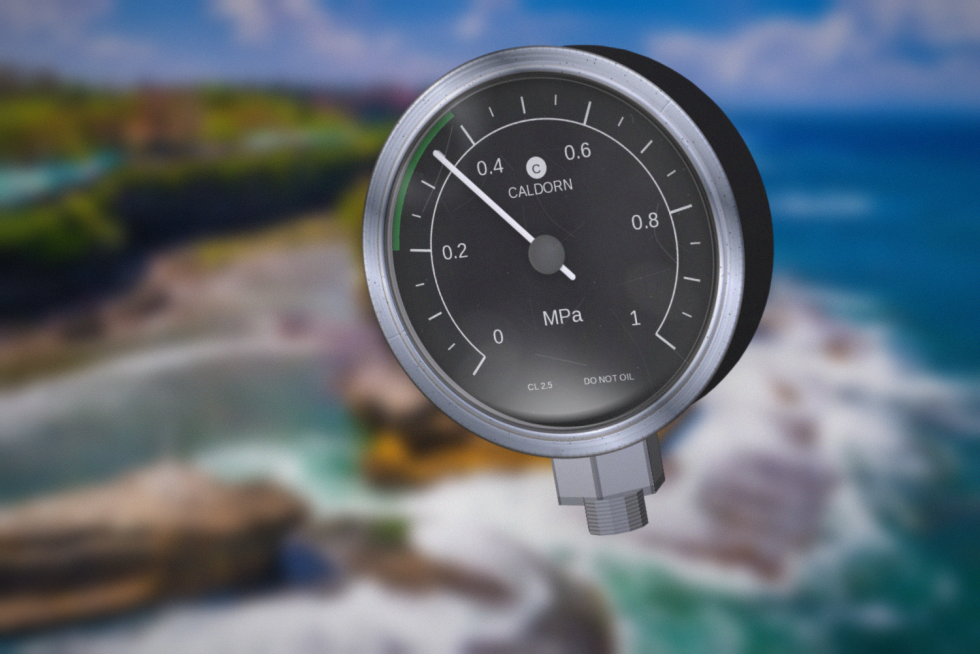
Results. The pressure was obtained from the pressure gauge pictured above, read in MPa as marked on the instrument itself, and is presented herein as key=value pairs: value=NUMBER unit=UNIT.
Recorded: value=0.35 unit=MPa
